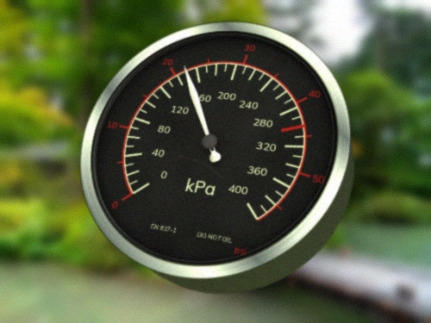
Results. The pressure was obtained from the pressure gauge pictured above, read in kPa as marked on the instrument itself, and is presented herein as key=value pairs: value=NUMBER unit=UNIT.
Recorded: value=150 unit=kPa
